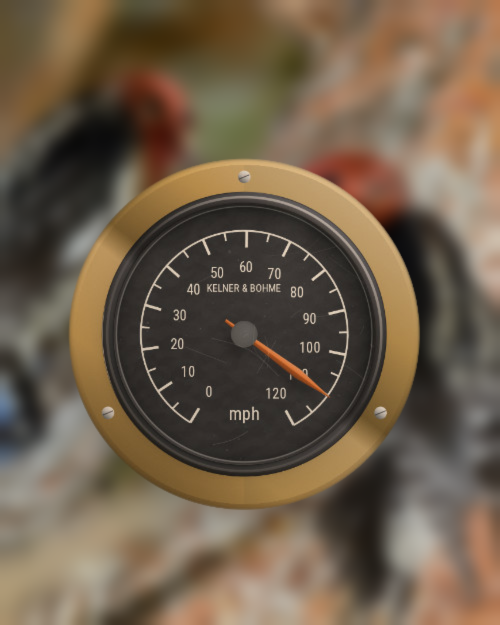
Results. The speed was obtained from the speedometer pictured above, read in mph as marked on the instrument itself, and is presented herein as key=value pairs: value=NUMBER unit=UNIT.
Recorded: value=110 unit=mph
